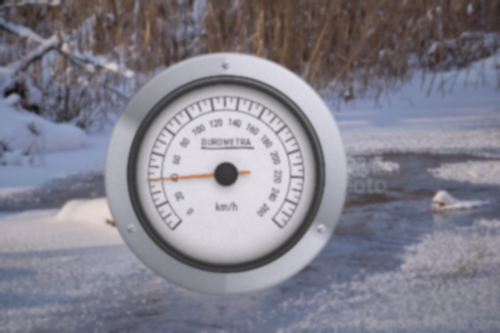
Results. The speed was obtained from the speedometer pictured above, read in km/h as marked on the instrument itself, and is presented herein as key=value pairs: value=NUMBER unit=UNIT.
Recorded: value=40 unit=km/h
